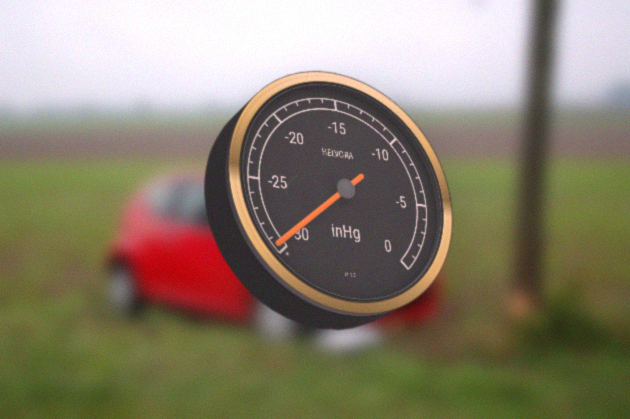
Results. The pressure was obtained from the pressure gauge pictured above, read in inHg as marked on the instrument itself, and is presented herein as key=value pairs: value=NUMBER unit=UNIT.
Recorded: value=-29.5 unit=inHg
